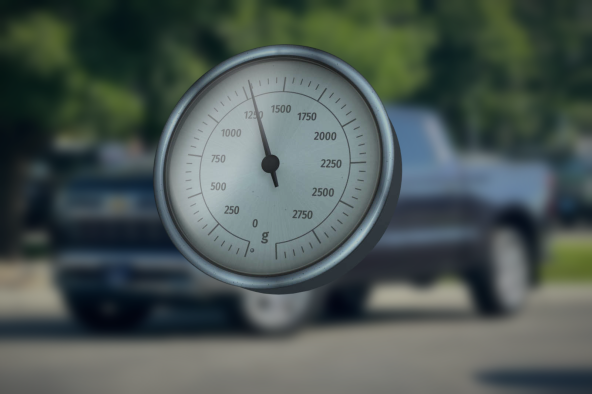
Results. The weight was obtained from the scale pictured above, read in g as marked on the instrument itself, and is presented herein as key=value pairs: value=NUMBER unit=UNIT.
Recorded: value=1300 unit=g
